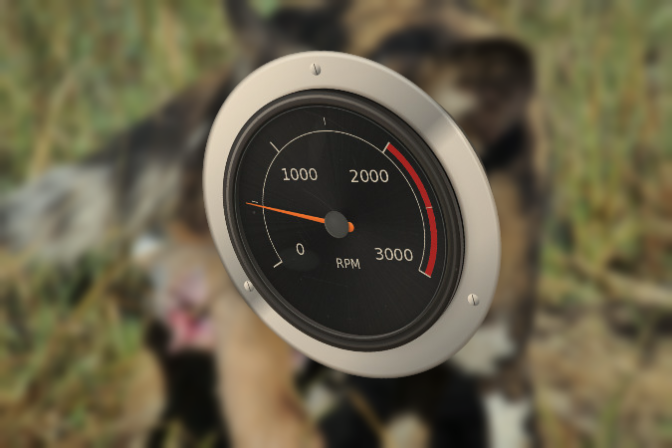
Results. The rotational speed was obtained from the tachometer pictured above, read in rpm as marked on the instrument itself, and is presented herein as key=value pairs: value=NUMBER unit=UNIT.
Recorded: value=500 unit=rpm
